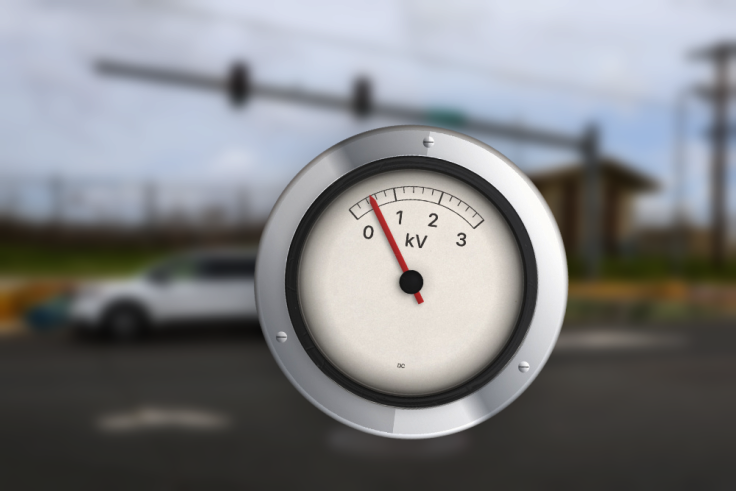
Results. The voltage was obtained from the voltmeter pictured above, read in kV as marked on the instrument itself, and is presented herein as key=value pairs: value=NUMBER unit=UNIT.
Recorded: value=0.5 unit=kV
